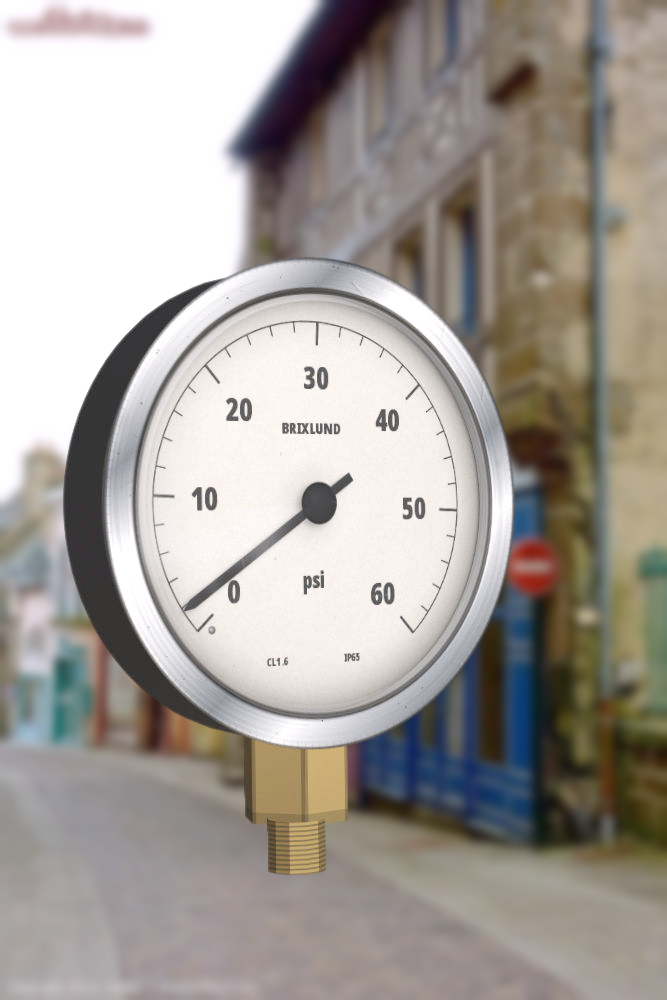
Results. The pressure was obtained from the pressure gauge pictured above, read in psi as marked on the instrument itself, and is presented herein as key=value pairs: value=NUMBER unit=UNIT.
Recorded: value=2 unit=psi
